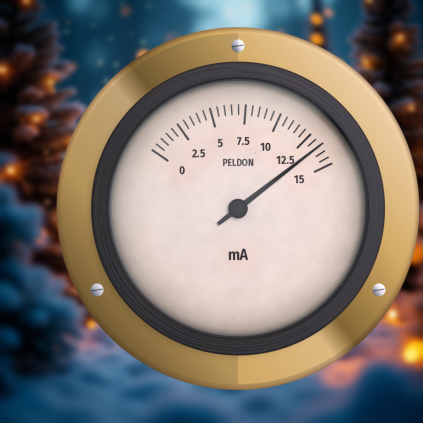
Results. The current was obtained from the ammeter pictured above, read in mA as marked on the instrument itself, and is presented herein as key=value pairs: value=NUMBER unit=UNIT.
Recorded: value=13.5 unit=mA
